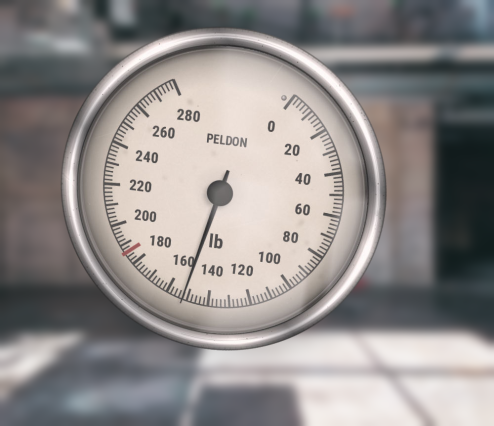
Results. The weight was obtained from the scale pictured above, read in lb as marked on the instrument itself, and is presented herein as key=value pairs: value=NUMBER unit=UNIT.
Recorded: value=152 unit=lb
